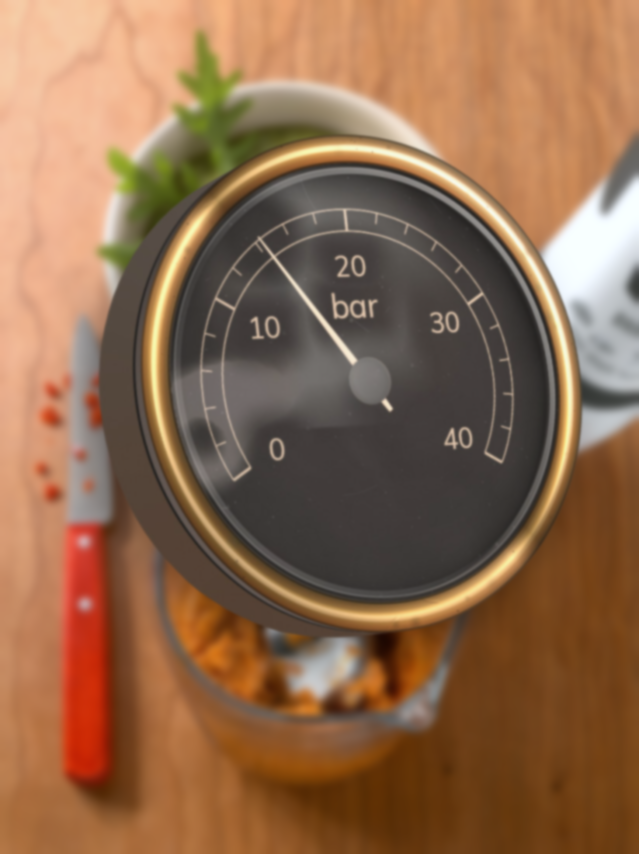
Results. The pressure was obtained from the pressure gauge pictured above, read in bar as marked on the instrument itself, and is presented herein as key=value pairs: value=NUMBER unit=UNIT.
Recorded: value=14 unit=bar
